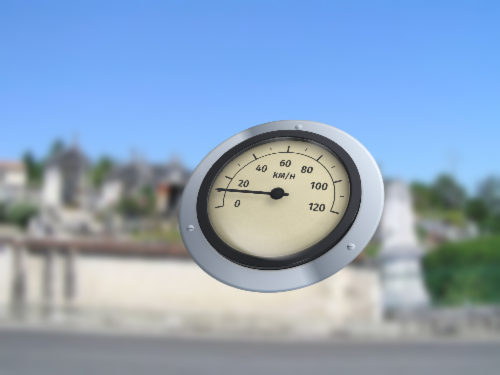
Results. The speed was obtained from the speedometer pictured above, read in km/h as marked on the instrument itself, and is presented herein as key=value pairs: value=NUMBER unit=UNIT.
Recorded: value=10 unit=km/h
